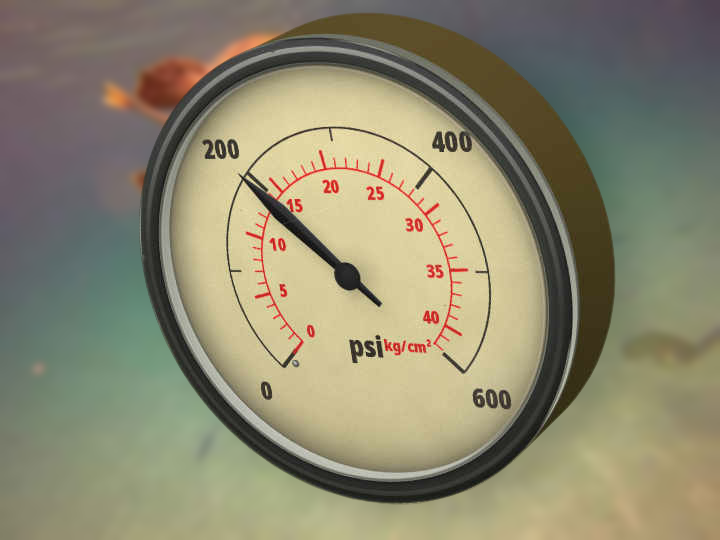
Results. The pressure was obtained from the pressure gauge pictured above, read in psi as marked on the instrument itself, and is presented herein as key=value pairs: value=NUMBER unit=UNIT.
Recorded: value=200 unit=psi
